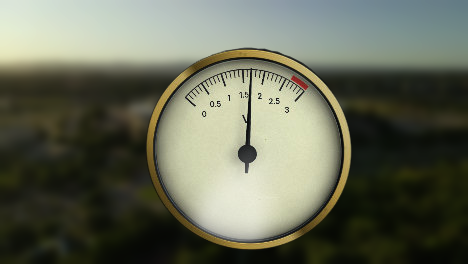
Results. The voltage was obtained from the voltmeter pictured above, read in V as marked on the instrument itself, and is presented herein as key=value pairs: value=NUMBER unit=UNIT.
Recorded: value=1.7 unit=V
